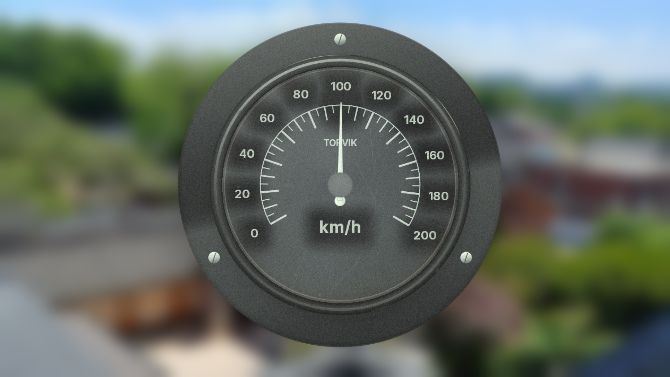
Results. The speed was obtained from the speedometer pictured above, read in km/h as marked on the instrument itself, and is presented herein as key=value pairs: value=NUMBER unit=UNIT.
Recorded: value=100 unit=km/h
